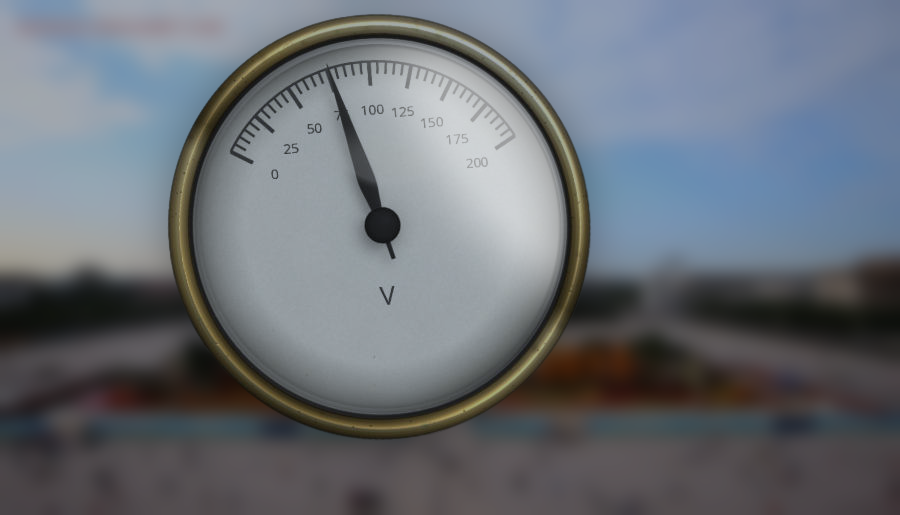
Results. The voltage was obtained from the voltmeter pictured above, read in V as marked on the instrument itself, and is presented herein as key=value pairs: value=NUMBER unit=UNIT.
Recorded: value=75 unit=V
